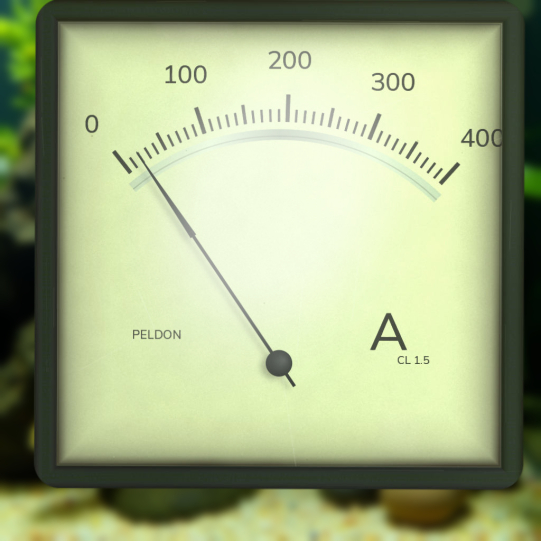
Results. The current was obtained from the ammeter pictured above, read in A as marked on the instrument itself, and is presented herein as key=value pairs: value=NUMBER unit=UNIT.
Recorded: value=20 unit=A
